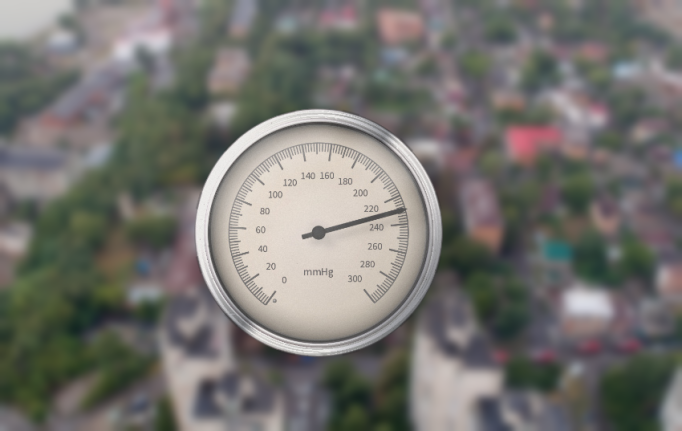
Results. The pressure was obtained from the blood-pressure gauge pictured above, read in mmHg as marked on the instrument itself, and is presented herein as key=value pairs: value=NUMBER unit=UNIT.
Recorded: value=230 unit=mmHg
